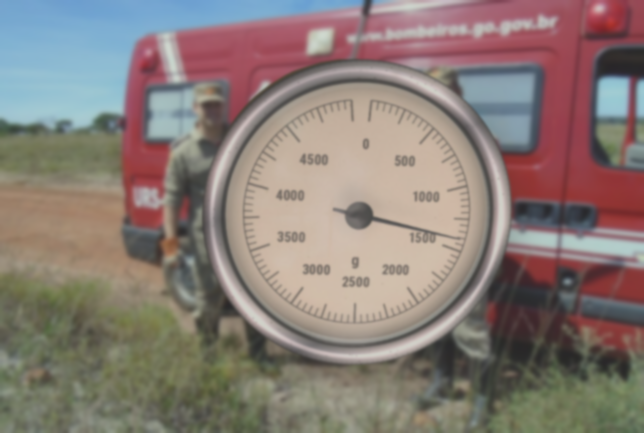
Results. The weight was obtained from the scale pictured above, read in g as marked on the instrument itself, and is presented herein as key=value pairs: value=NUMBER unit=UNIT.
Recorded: value=1400 unit=g
